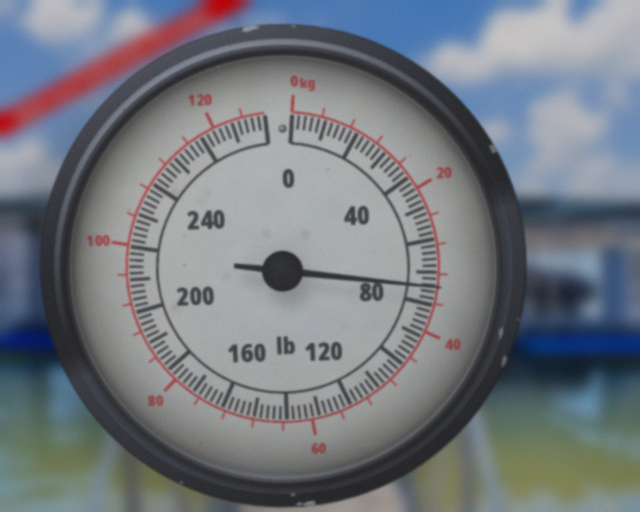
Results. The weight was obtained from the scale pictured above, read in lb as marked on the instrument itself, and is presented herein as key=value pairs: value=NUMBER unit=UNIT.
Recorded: value=74 unit=lb
